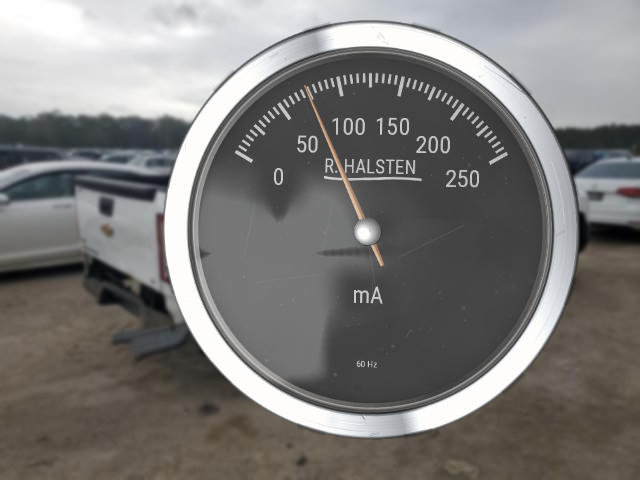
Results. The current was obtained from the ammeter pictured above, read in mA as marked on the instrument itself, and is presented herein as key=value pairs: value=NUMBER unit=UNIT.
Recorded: value=75 unit=mA
